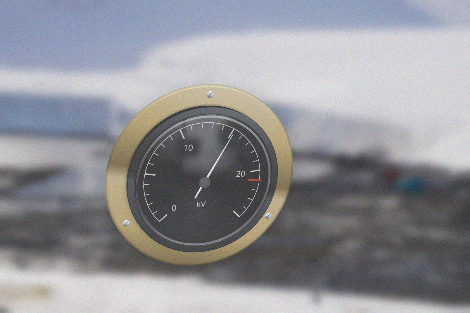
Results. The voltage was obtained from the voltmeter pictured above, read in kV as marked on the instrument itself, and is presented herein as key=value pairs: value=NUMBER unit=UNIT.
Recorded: value=15 unit=kV
